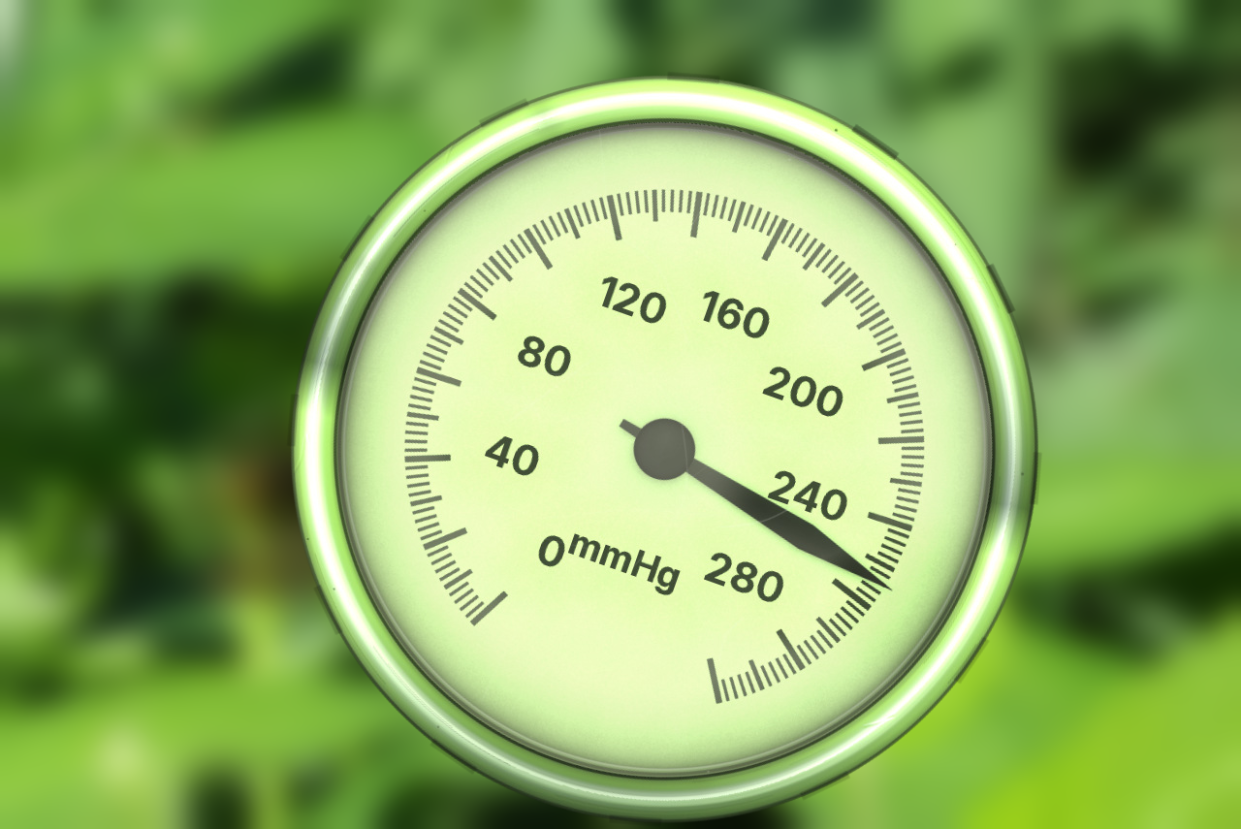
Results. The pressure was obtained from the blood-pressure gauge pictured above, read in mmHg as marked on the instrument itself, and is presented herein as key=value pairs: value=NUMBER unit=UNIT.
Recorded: value=254 unit=mmHg
